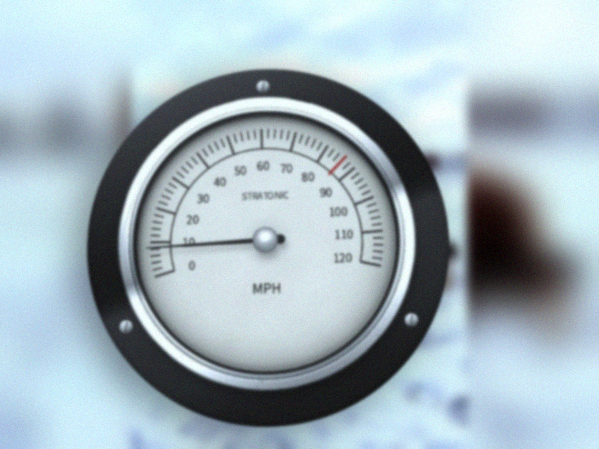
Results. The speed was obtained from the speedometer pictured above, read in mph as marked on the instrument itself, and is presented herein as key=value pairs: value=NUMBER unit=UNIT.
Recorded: value=8 unit=mph
